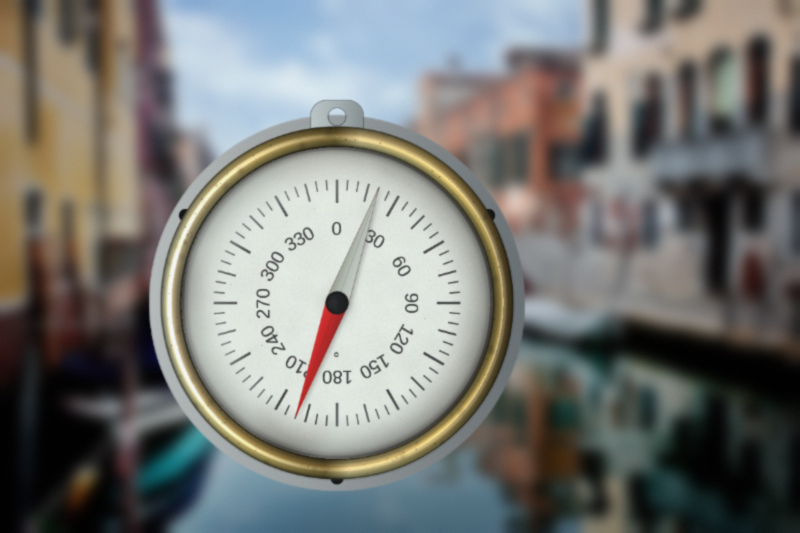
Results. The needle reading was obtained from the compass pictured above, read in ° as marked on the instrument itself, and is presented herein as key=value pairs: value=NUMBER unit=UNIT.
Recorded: value=200 unit=°
